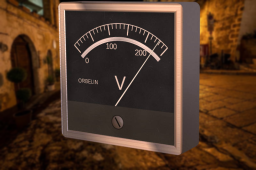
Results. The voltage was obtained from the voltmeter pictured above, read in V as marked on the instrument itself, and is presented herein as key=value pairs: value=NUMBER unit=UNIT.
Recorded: value=230 unit=V
